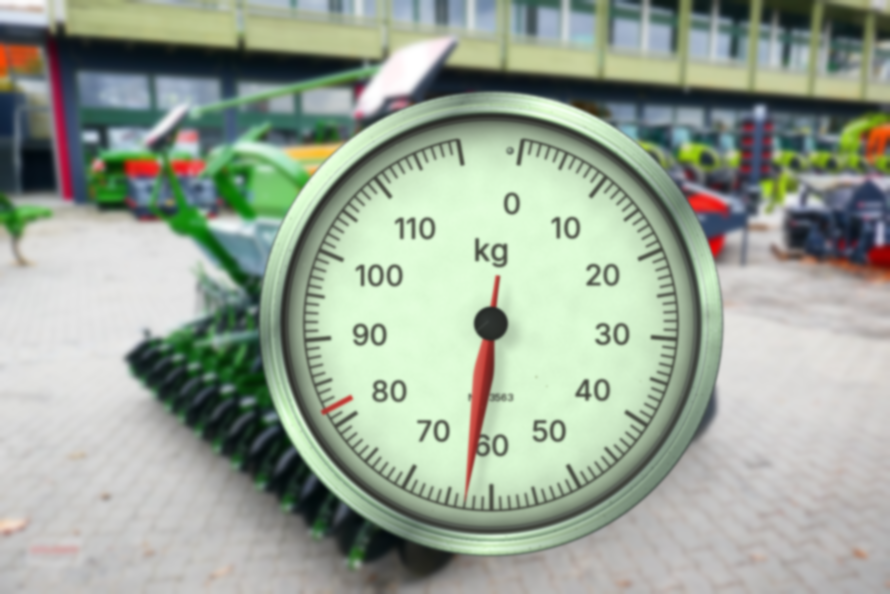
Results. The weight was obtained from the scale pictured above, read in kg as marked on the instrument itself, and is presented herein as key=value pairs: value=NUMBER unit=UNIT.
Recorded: value=63 unit=kg
